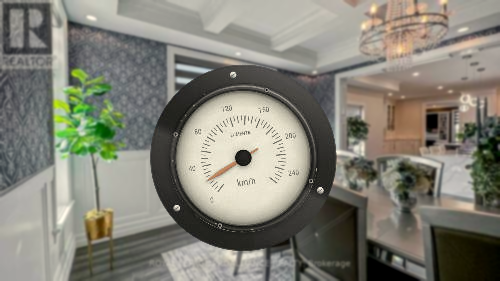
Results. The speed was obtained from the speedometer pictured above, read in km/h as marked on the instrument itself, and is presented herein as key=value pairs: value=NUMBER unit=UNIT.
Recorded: value=20 unit=km/h
